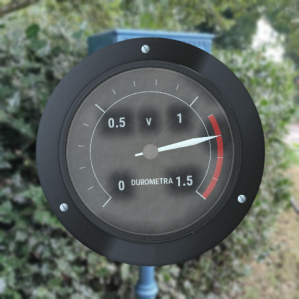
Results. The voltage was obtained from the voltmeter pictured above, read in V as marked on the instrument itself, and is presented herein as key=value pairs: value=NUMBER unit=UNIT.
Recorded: value=1.2 unit=V
